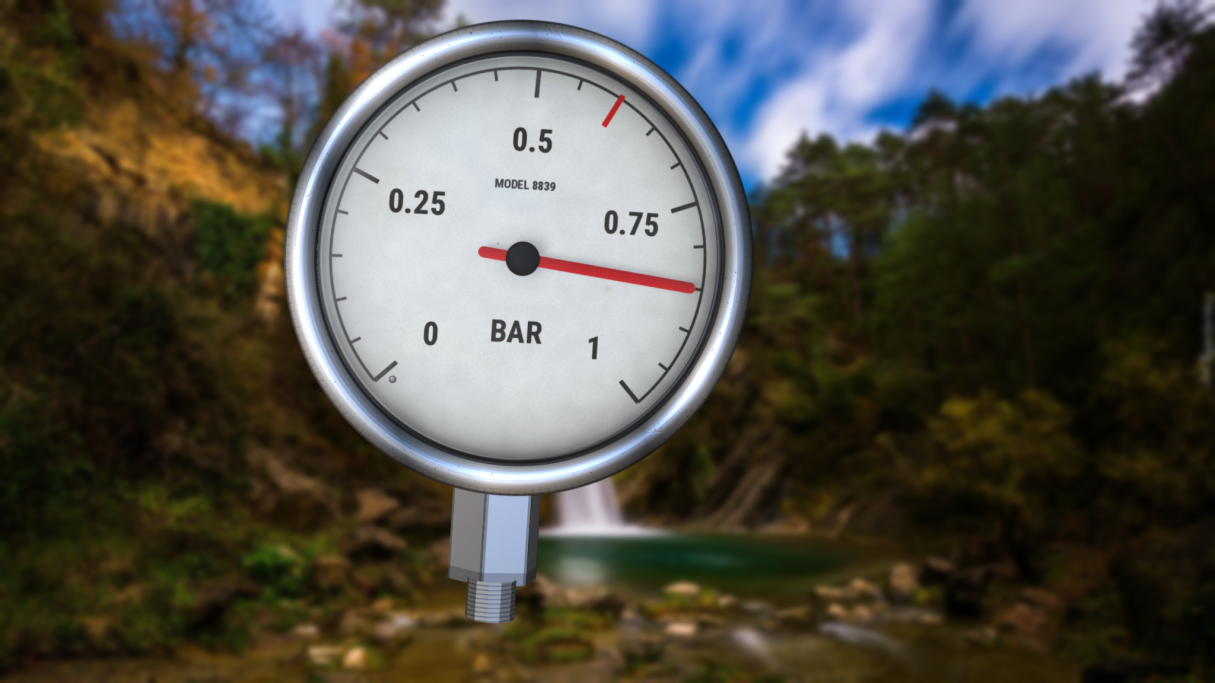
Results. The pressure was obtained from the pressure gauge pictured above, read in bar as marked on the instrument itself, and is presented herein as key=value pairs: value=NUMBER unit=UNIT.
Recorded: value=0.85 unit=bar
